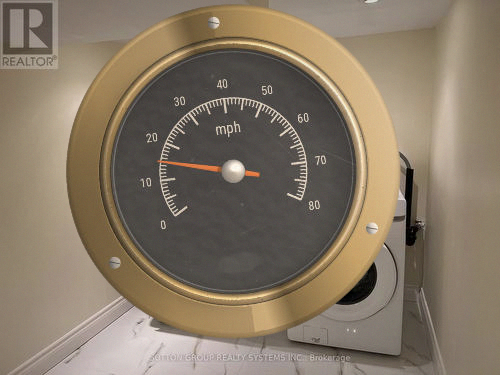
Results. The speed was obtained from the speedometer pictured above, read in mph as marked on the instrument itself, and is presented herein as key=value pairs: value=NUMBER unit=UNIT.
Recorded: value=15 unit=mph
